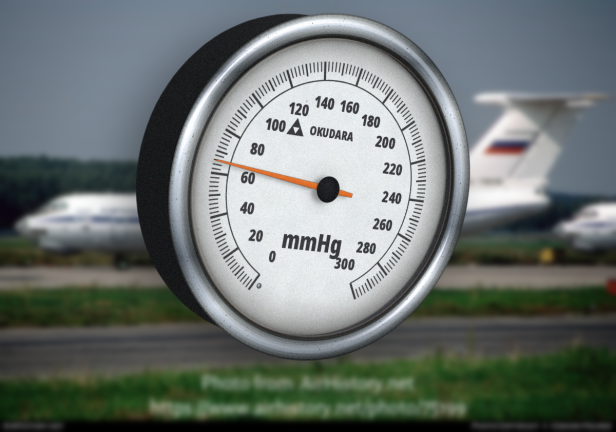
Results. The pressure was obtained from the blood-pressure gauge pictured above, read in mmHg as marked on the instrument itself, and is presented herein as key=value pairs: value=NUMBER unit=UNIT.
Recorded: value=66 unit=mmHg
